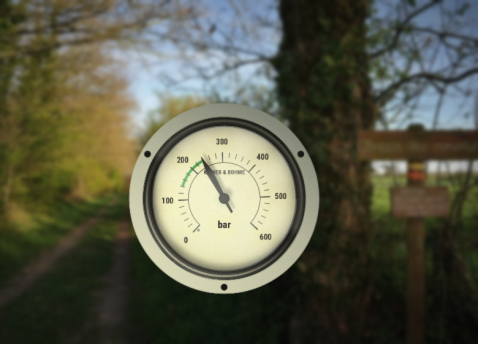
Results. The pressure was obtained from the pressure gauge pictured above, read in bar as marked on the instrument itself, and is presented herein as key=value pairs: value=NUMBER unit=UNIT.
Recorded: value=240 unit=bar
